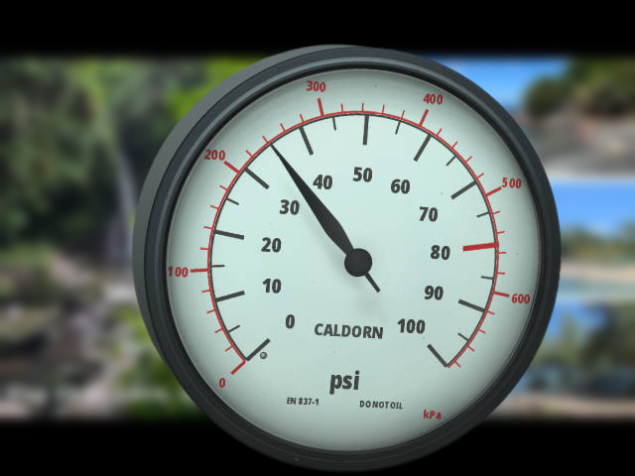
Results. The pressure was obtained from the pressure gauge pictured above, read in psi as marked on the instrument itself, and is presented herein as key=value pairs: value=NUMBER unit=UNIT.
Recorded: value=35 unit=psi
